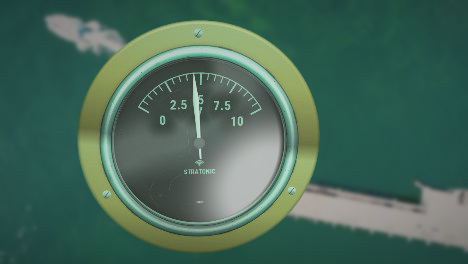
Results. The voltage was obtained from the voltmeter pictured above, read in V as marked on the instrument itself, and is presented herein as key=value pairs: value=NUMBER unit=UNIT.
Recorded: value=4.5 unit=V
